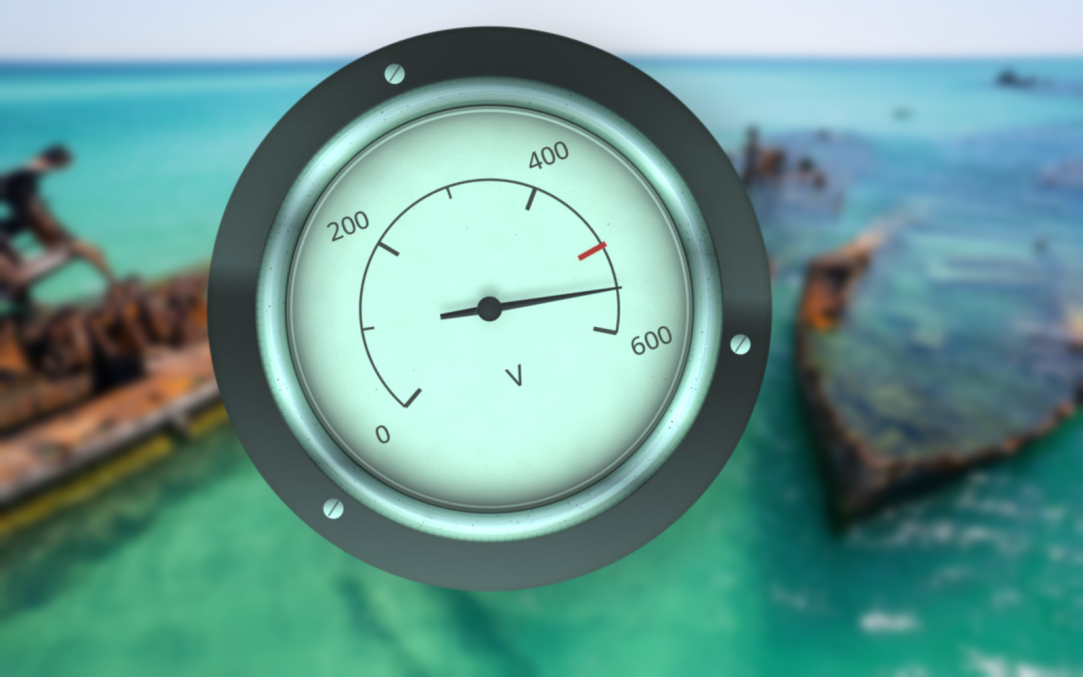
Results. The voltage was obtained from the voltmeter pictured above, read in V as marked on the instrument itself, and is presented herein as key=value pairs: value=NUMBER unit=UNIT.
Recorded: value=550 unit=V
